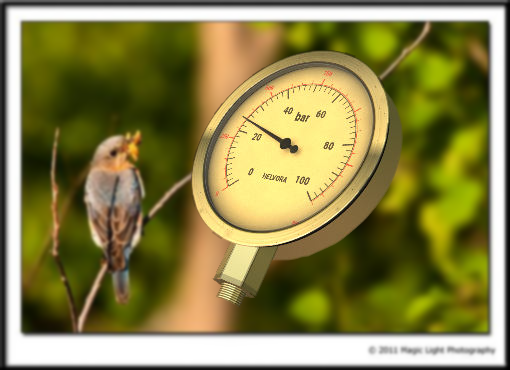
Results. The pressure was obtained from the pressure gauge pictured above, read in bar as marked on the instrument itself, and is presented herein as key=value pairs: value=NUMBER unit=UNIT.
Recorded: value=24 unit=bar
